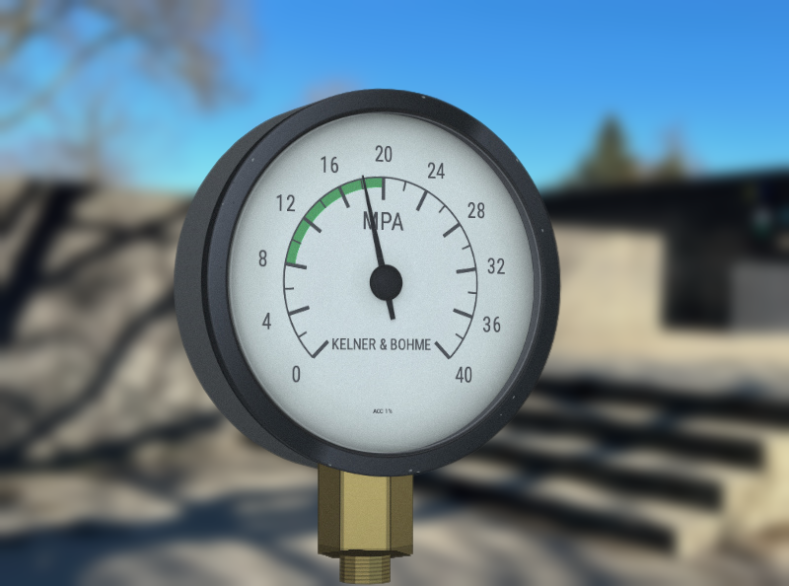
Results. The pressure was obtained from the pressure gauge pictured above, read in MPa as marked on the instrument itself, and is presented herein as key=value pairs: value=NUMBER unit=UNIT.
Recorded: value=18 unit=MPa
